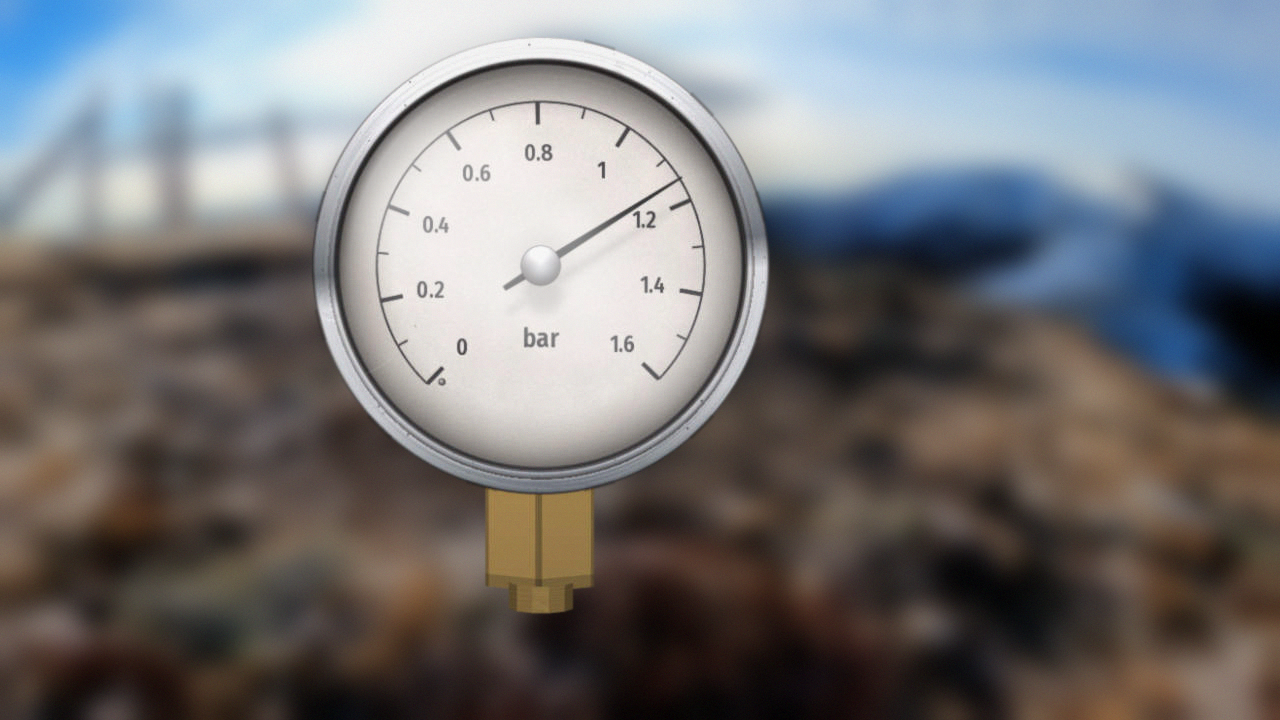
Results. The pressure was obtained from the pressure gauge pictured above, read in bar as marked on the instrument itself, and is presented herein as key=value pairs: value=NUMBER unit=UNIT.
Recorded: value=1.15 unit=bar
